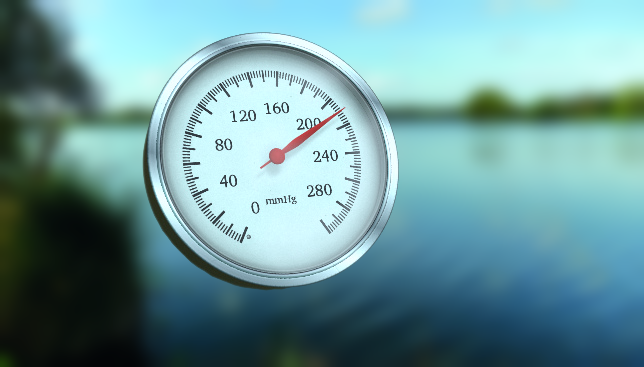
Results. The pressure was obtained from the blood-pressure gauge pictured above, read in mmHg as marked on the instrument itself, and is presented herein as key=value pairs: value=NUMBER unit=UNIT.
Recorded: value=210 unit=mmHg
